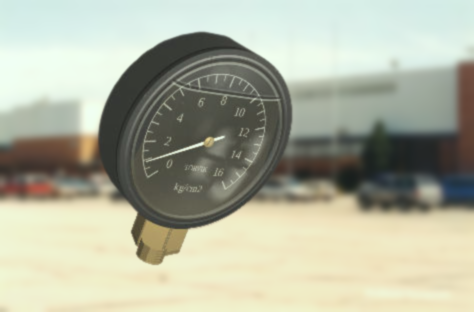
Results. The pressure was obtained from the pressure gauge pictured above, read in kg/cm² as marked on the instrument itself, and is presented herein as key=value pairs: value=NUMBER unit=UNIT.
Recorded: value=1 unit=kg/cm²
